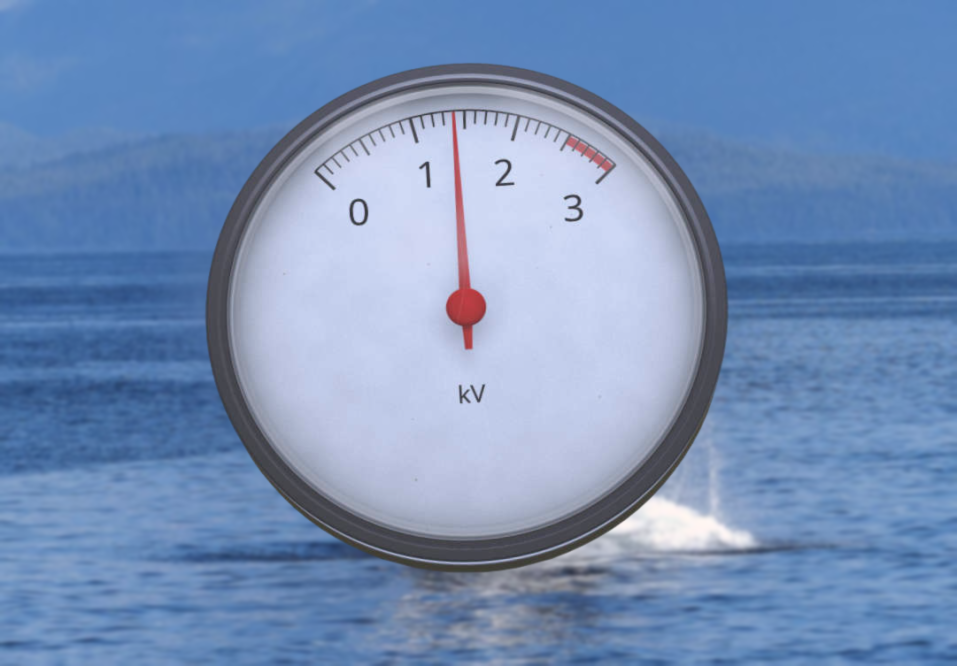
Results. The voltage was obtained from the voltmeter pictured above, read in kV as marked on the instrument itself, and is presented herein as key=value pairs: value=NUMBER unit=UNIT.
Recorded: value=1.4 unit=kV
